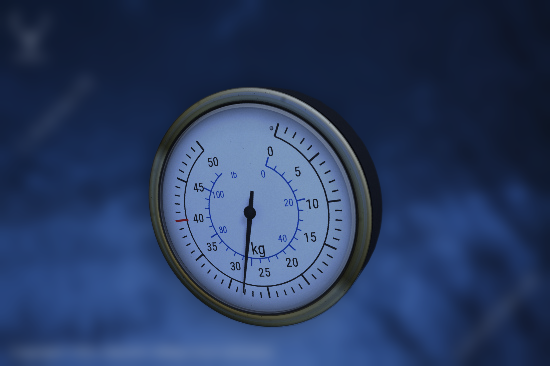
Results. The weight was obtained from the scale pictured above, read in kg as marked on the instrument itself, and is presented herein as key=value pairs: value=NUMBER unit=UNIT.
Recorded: value=28 unit=kg
